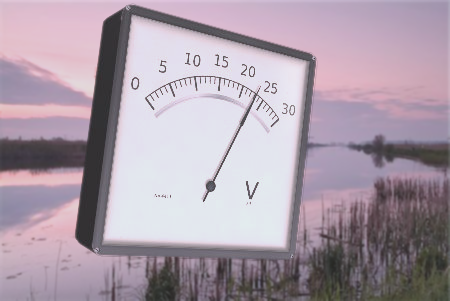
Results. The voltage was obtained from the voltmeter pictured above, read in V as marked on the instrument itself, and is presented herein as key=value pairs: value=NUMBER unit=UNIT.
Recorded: value=23 unit=V
